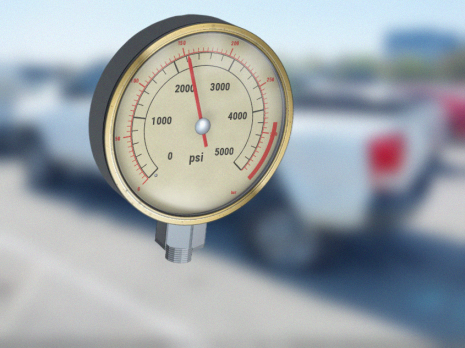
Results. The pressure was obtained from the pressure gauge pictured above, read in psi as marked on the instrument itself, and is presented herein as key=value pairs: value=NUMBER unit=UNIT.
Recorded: value=2200 unit=psi
